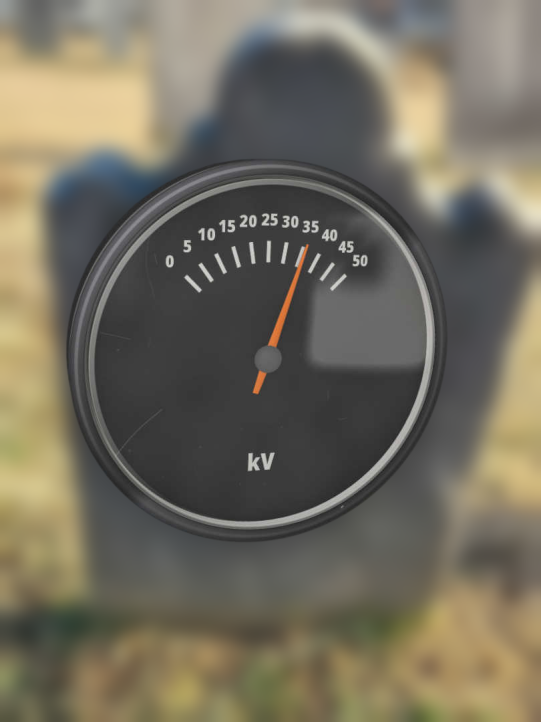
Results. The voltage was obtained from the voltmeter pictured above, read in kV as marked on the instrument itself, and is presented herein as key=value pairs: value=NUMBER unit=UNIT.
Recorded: value=35 unit=kV
